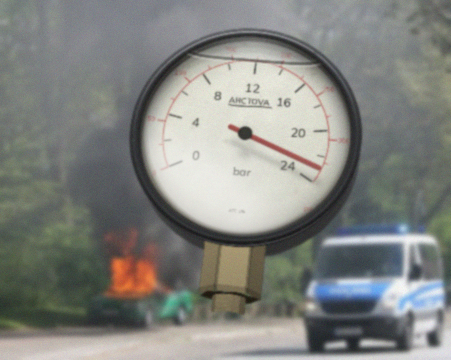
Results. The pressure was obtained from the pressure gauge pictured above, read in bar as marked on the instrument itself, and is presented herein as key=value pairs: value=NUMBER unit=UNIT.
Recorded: value=23 unit=bar
